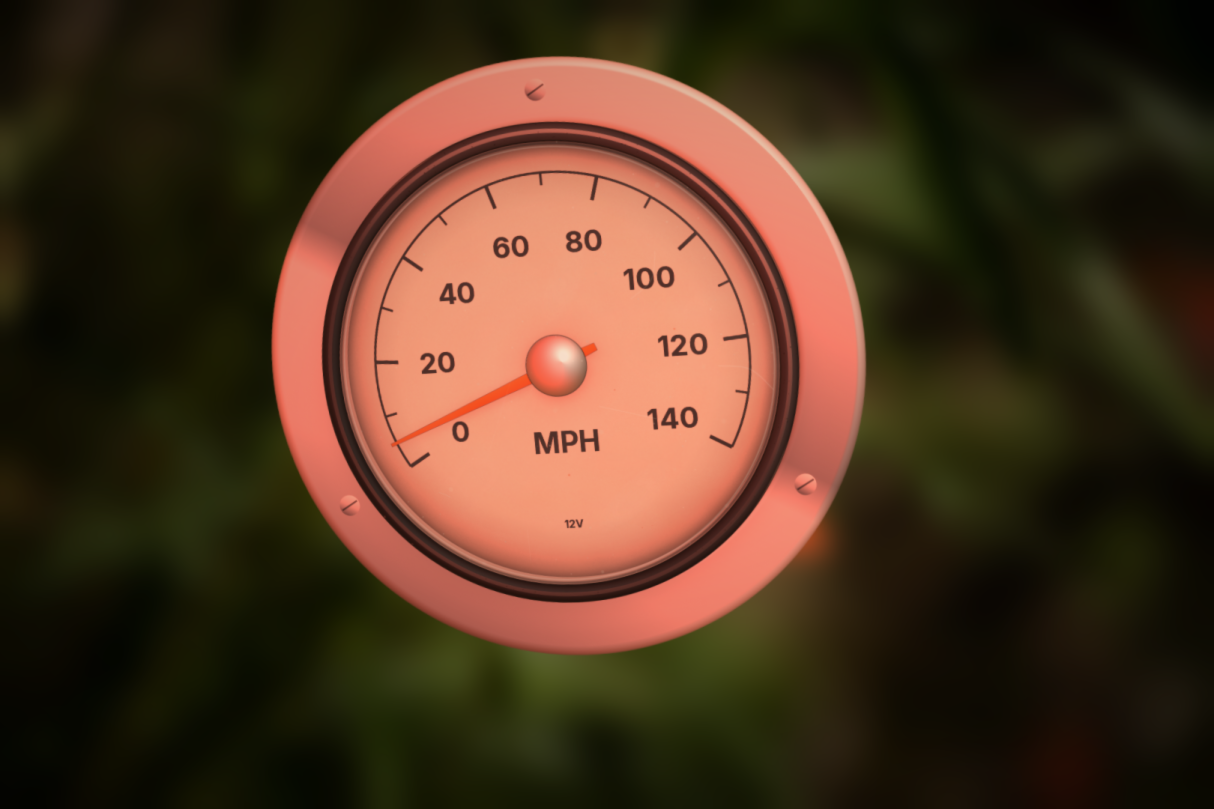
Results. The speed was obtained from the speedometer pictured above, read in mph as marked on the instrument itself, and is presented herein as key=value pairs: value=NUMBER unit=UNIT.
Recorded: value=5 unit=mph
